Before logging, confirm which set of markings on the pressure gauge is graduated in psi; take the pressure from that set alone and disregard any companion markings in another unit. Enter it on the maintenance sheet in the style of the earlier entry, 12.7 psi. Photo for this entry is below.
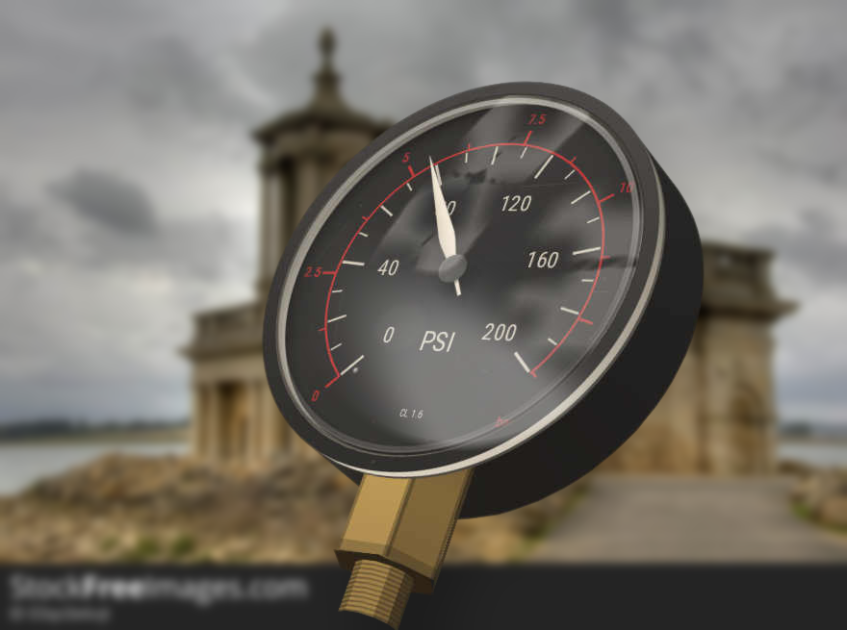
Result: 80 psi
